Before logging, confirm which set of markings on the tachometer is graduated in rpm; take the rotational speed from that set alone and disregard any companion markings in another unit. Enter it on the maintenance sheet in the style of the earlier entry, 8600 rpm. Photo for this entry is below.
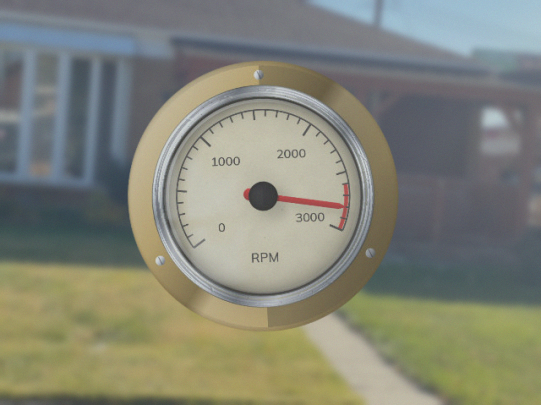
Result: 2800 rpm
